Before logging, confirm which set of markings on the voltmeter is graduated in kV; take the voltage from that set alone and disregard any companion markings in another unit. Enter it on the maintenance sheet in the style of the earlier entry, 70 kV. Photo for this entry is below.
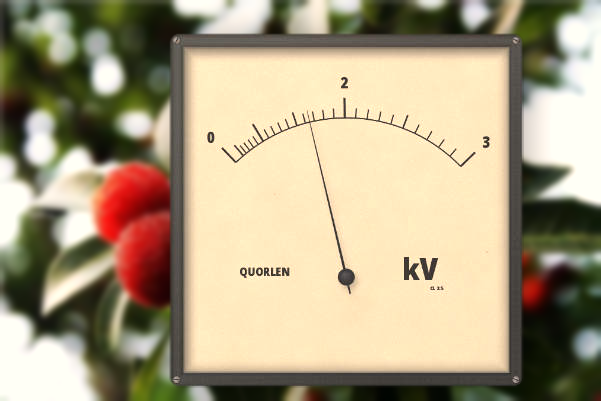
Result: 1.65 kV
